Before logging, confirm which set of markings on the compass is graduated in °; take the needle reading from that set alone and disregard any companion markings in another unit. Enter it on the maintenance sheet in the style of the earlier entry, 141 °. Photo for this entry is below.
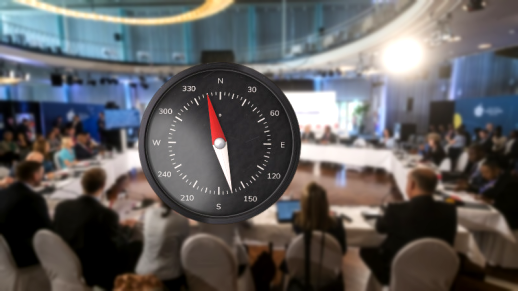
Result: 345 °
